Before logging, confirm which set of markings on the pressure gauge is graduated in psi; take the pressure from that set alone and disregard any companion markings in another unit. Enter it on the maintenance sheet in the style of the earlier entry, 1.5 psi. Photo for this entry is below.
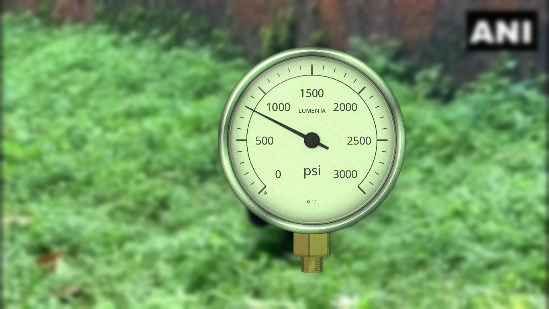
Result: 800 psi
